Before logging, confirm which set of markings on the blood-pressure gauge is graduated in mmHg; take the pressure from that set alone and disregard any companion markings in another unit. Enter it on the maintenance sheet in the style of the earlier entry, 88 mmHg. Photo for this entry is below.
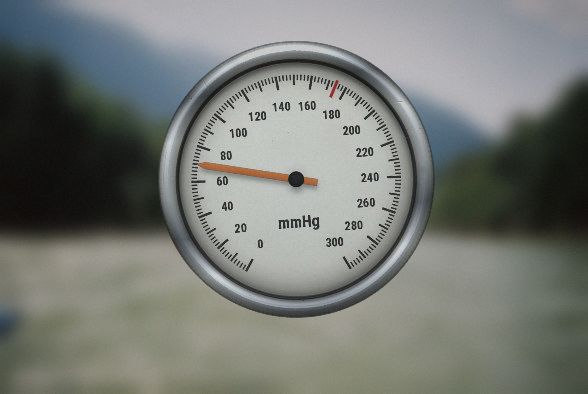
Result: 70 mmHg
